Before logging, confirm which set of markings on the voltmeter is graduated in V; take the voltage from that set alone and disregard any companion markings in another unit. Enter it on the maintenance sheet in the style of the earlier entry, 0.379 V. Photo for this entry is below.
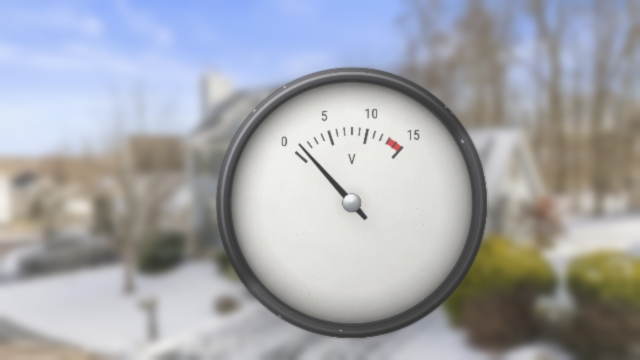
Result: 1 V
